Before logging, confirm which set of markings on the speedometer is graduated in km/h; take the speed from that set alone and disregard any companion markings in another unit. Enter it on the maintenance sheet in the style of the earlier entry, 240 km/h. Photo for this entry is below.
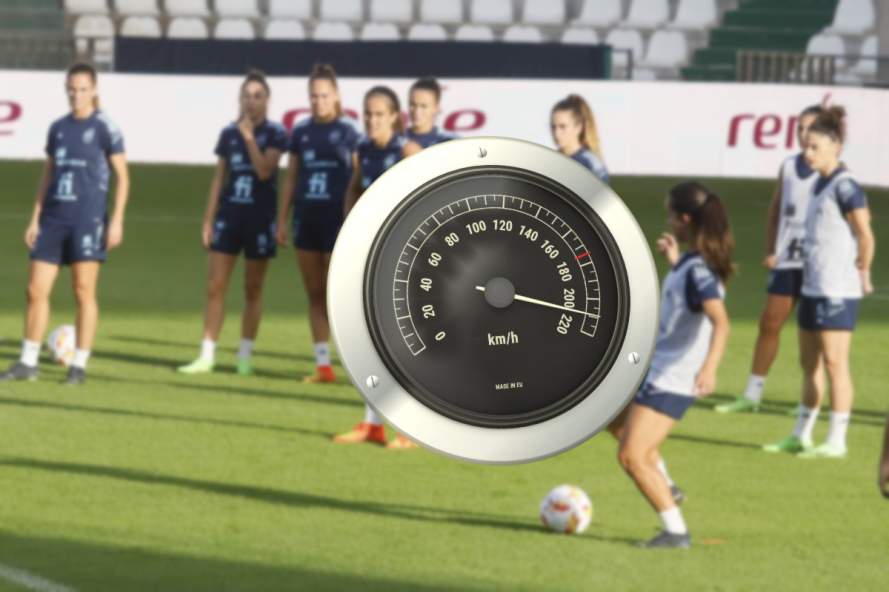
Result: 210 km/h
